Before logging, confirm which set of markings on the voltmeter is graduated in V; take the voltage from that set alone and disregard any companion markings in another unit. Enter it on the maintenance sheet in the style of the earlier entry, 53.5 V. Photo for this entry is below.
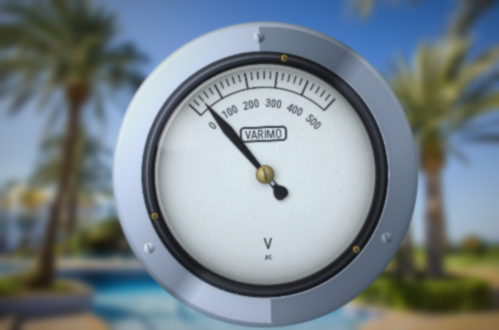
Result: 40 V
